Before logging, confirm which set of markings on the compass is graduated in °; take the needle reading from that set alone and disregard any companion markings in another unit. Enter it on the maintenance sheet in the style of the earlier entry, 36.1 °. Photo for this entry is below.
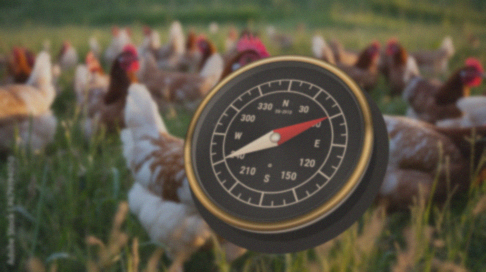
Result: 60 °
